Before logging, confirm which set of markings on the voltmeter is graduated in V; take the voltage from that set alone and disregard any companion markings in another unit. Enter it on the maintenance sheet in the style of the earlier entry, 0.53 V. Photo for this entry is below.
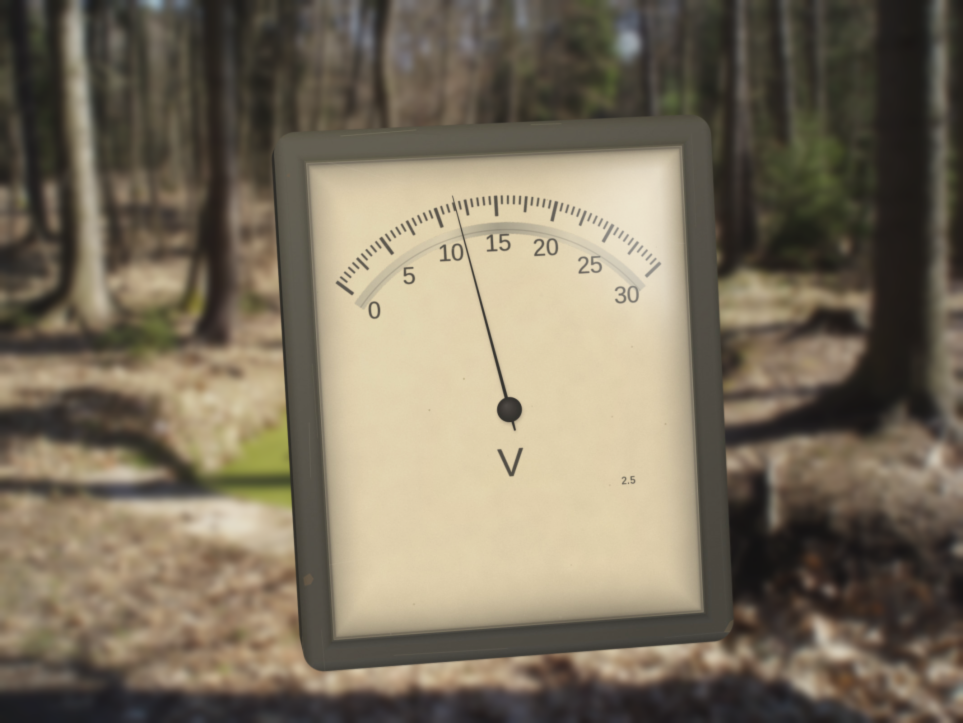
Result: 11.5 V
